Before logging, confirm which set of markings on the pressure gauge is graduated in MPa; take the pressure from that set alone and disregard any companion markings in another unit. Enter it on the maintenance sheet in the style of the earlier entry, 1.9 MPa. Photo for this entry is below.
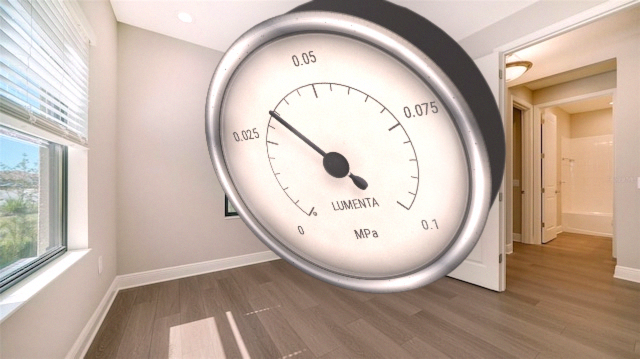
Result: 0.035 MPa
